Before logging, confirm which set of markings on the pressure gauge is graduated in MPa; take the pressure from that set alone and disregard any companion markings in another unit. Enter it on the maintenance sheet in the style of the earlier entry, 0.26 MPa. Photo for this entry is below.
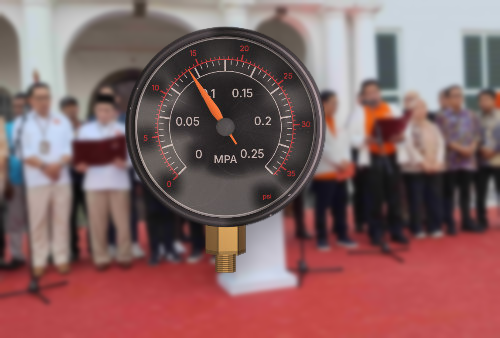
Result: 0.095 MPa
